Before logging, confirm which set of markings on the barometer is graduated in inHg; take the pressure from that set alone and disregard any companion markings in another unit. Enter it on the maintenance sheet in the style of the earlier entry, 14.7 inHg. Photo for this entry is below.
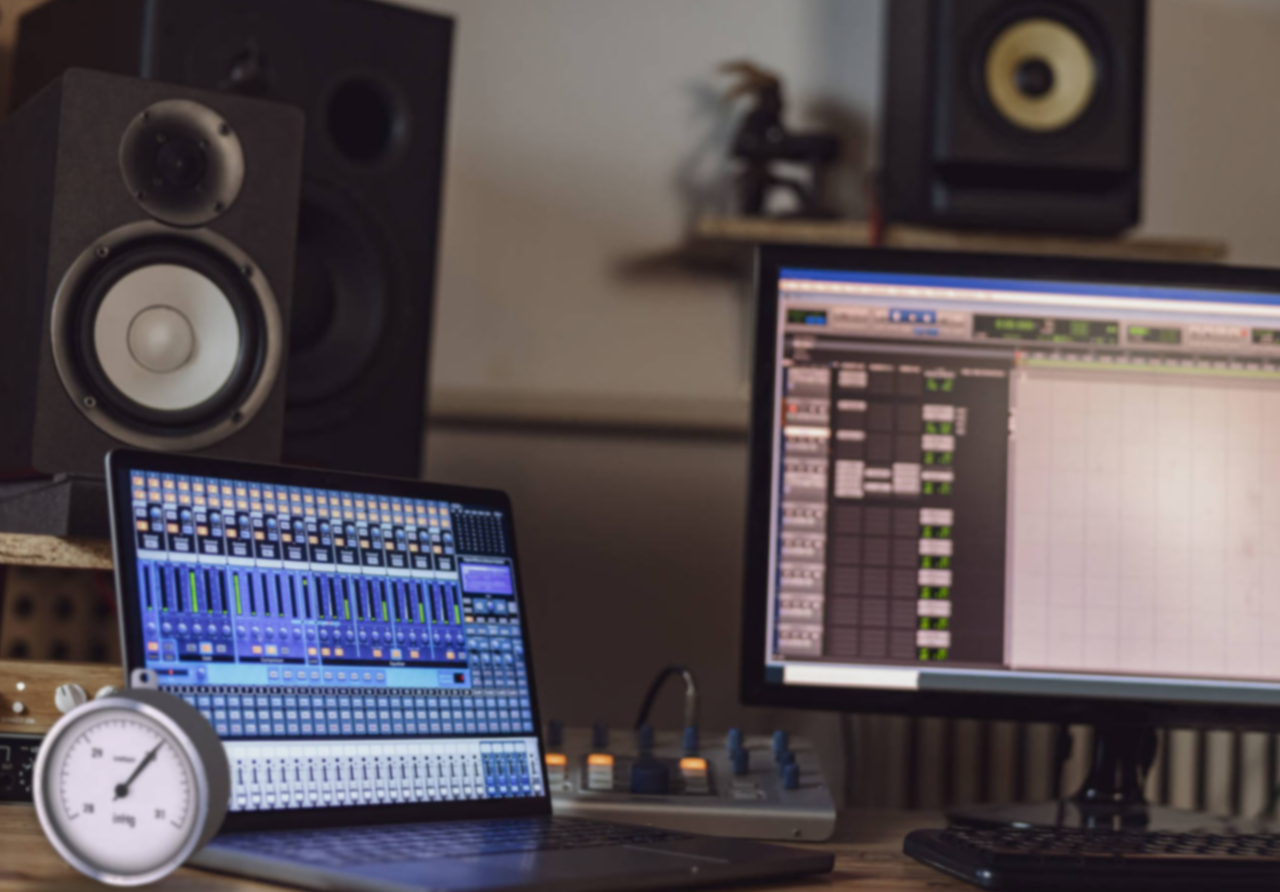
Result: 30 inHg
